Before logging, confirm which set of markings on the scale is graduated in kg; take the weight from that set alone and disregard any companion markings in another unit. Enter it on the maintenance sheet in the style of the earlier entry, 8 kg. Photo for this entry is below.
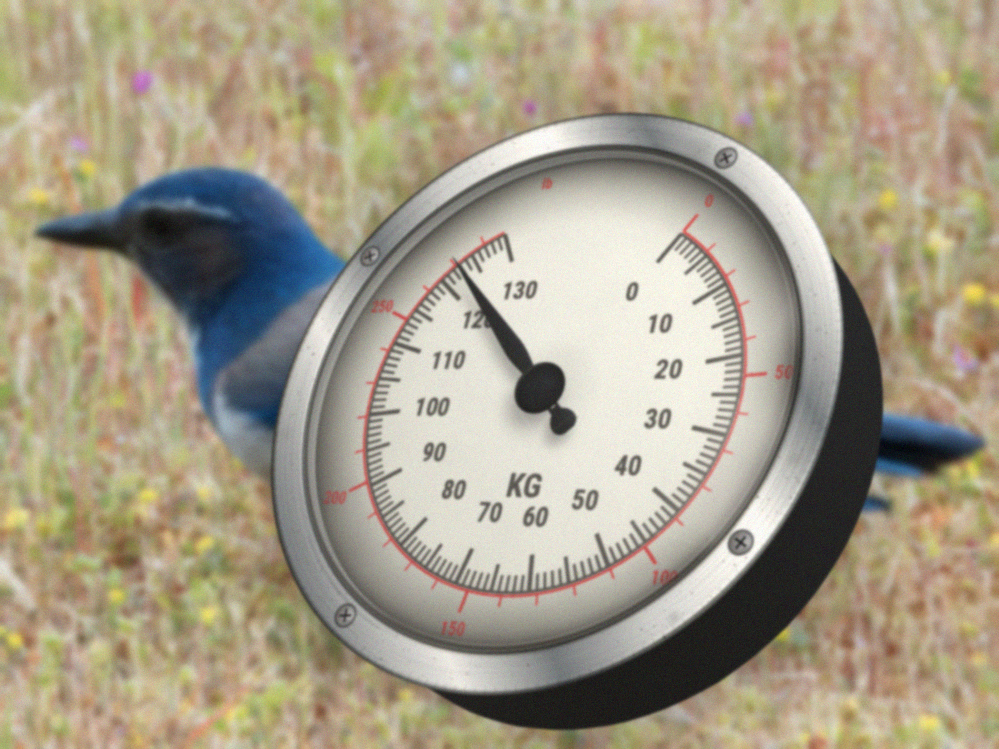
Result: 123 kg
